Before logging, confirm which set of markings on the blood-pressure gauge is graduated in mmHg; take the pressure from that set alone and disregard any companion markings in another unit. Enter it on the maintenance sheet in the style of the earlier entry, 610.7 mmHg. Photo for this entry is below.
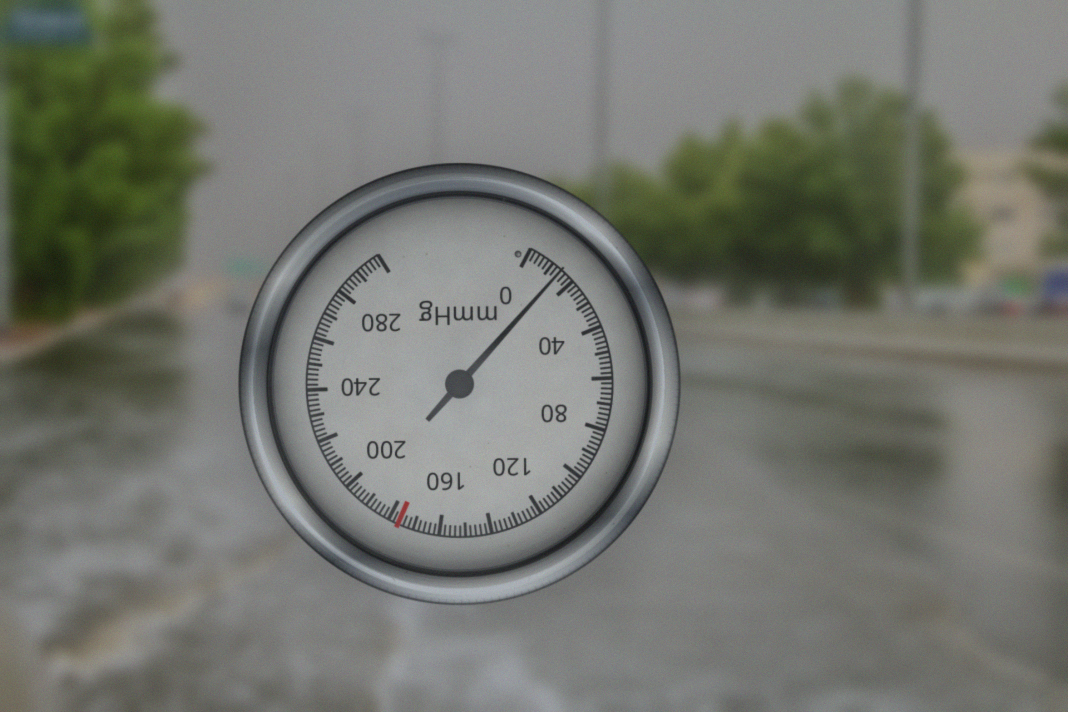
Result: 14 mmHg
